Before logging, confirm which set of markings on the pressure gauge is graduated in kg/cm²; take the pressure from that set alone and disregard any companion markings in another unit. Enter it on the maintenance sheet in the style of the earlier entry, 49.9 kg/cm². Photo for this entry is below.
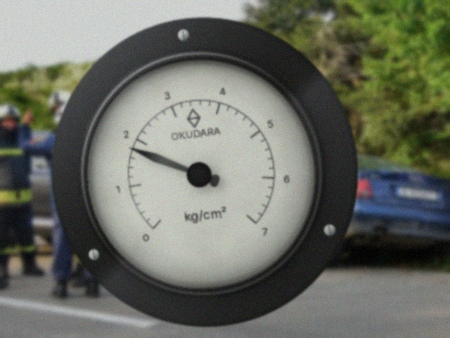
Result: 1.8 kg/cm²
